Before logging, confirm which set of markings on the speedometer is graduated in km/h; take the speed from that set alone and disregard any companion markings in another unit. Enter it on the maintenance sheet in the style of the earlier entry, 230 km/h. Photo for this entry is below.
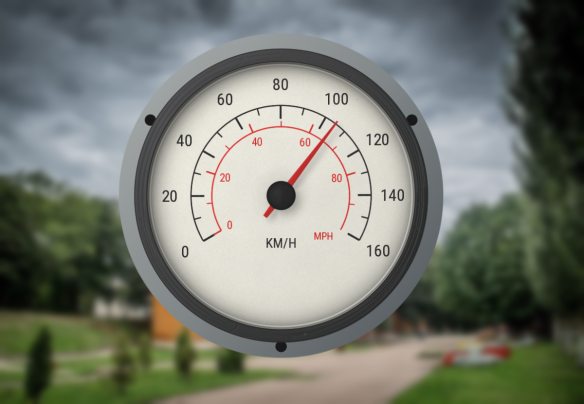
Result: 105 km/h
